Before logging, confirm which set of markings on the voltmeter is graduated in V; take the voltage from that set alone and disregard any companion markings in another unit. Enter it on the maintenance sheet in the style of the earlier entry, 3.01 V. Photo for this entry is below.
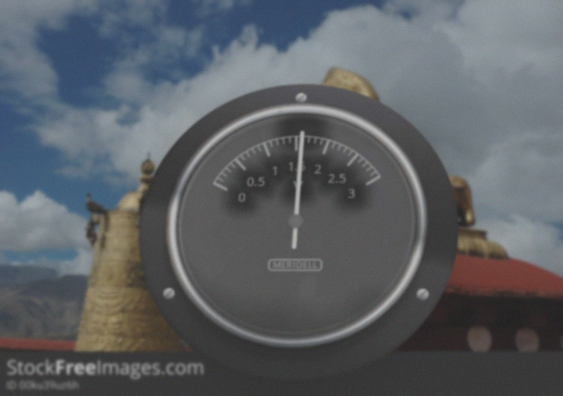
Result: 1.6 V
